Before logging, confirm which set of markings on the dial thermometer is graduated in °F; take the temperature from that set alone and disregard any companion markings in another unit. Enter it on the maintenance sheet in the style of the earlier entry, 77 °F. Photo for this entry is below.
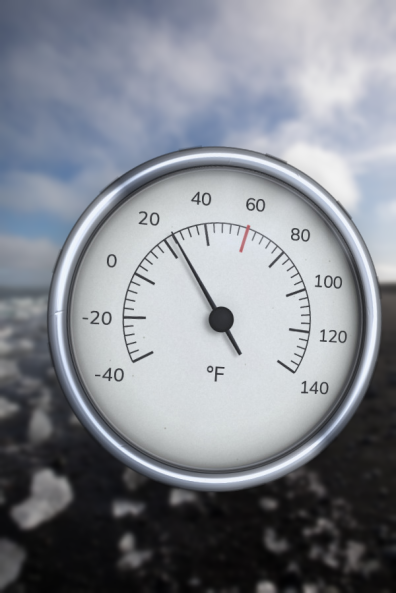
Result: 24 °F
